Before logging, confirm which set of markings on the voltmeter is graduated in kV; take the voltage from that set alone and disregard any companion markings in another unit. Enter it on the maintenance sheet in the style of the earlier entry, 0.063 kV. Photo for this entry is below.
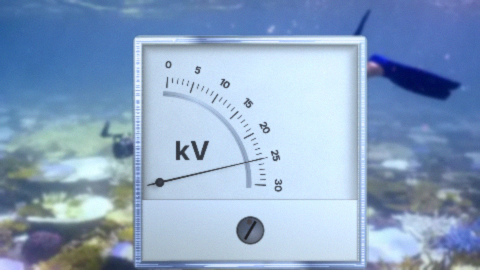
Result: 25 kV
